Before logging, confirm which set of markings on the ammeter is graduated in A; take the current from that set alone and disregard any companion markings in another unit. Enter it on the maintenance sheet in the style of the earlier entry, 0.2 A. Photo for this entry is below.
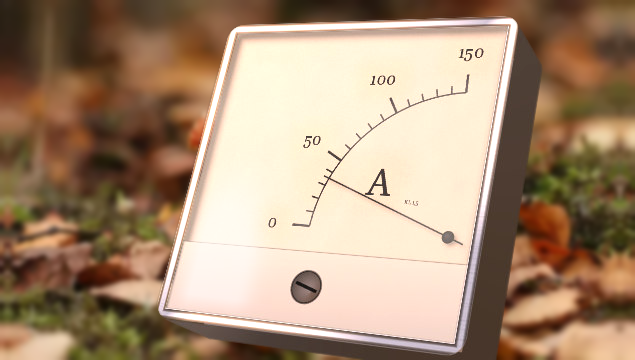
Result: 35 A
